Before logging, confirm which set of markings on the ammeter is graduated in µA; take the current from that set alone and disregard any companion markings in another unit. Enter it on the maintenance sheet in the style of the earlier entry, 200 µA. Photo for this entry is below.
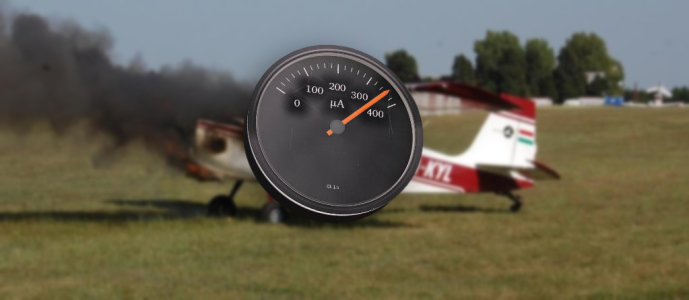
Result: 360 µA
